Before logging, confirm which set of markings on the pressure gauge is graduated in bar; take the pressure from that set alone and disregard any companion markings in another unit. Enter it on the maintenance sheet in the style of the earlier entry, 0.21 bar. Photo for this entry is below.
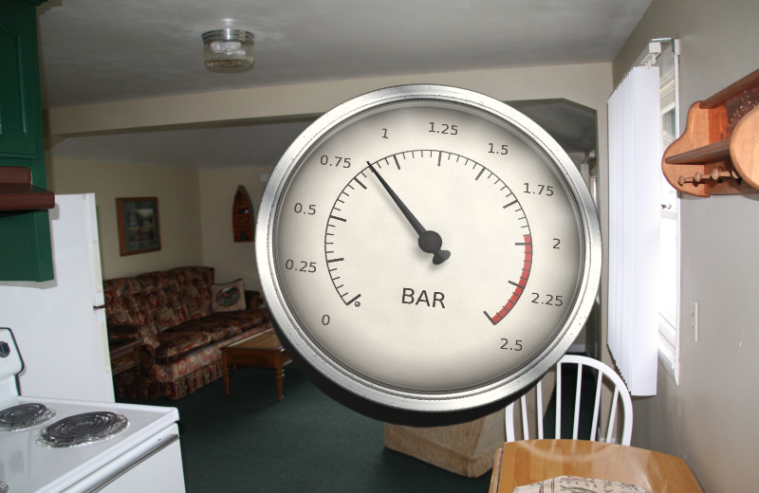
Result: 0.85 bar
